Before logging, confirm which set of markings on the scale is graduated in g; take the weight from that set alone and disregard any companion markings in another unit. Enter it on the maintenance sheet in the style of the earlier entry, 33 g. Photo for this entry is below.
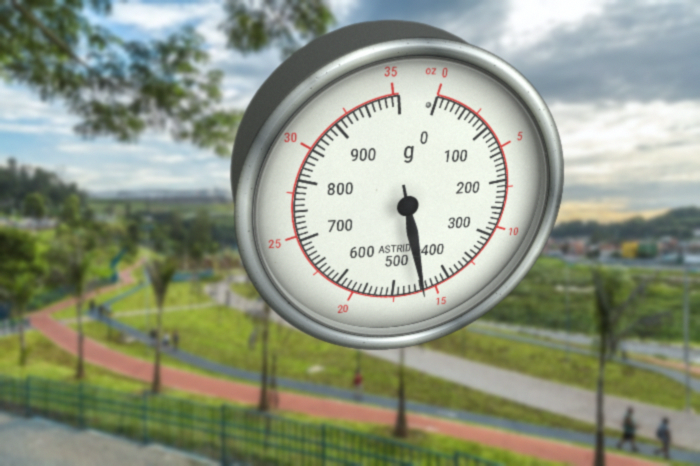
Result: 450 g
